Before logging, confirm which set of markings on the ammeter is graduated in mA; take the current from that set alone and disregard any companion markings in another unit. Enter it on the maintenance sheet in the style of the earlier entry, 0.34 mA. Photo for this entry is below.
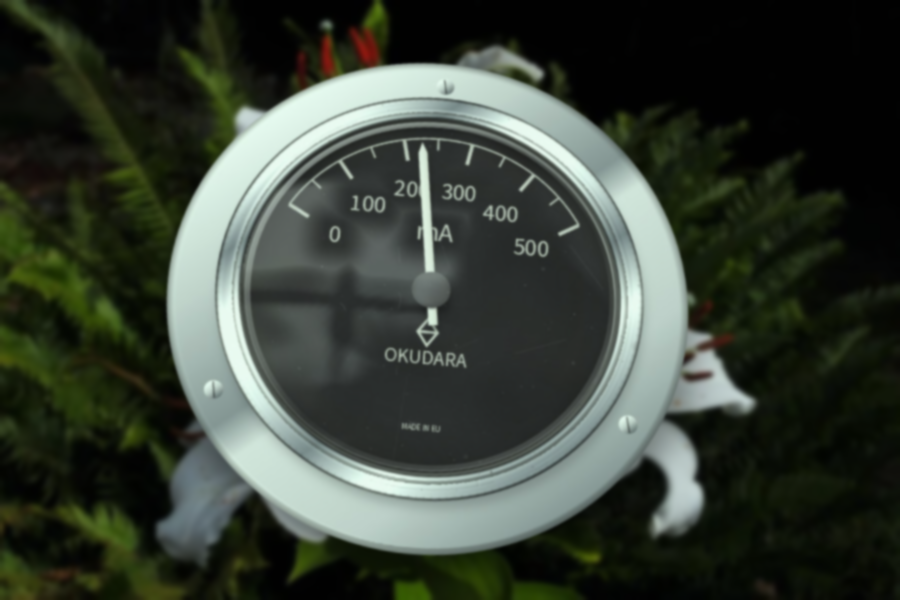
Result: 225 mA
